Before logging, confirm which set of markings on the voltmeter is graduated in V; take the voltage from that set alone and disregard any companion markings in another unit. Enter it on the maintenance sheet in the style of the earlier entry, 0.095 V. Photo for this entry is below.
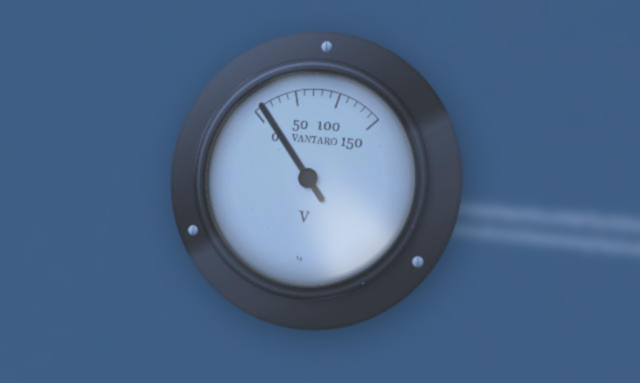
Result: 10 V
